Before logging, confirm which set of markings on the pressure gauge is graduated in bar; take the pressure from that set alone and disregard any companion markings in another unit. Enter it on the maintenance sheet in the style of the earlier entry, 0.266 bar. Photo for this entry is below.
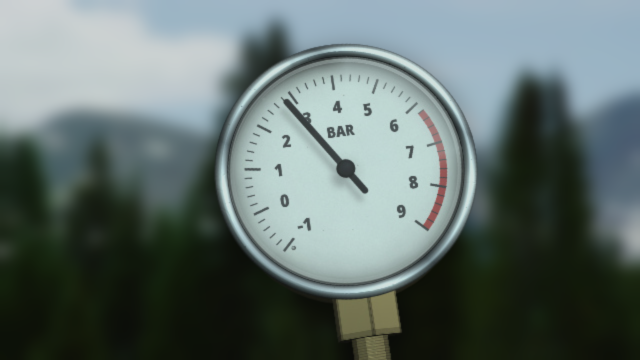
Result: 2.8 bar
